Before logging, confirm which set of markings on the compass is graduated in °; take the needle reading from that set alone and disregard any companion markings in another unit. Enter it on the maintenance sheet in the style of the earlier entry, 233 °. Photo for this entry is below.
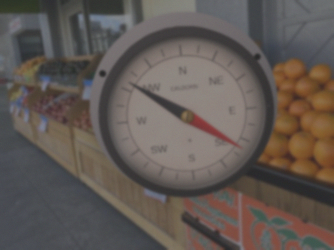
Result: 127.5 °
